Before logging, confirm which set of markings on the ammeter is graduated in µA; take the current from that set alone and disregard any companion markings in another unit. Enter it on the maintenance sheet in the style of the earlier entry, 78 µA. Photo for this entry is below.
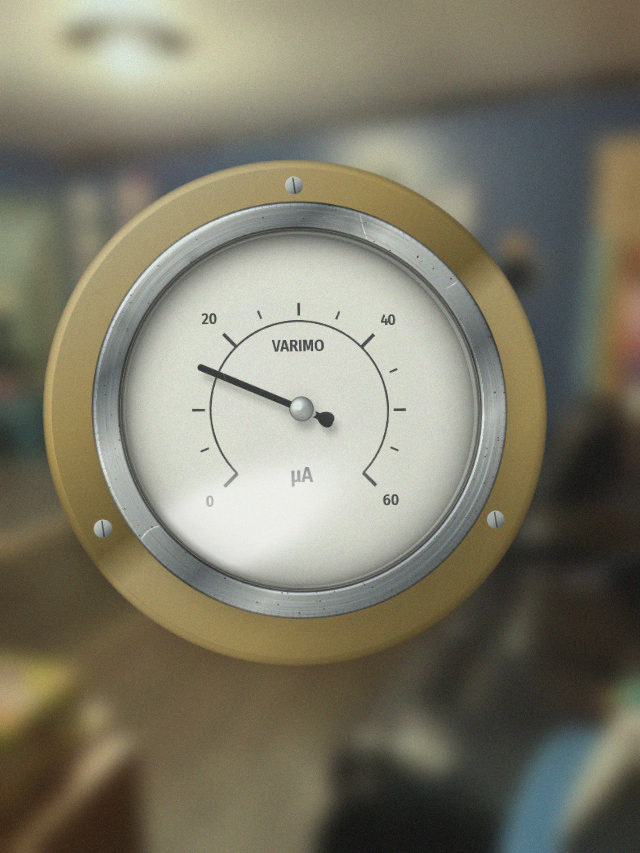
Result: 15 µA
